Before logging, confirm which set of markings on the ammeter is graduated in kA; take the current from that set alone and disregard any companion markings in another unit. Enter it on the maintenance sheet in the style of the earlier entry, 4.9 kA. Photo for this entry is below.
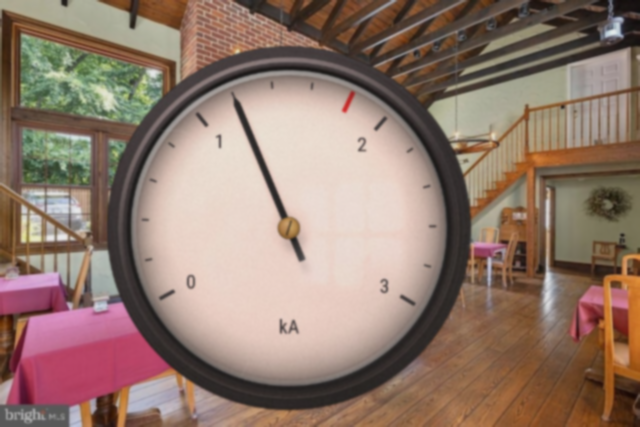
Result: 1.2 kA
